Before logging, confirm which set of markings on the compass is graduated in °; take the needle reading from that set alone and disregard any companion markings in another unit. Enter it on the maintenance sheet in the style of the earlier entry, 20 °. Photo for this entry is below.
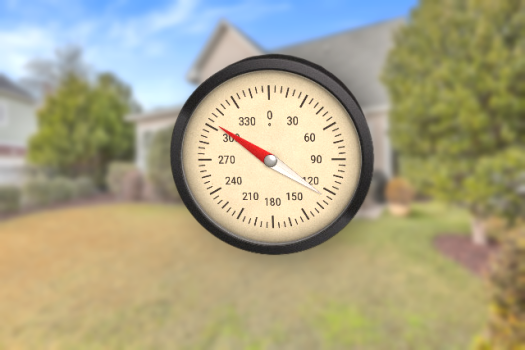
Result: 305 °
